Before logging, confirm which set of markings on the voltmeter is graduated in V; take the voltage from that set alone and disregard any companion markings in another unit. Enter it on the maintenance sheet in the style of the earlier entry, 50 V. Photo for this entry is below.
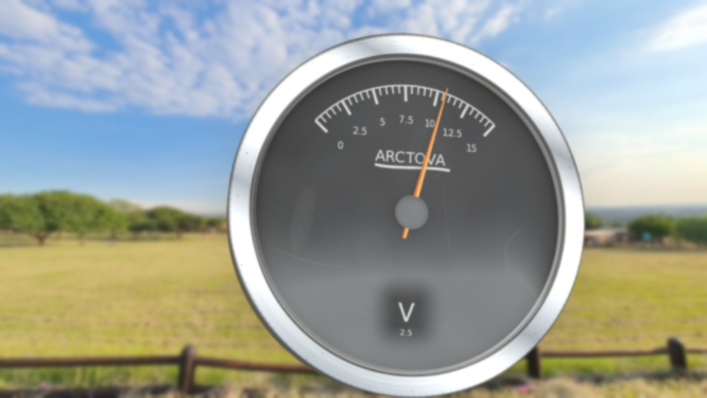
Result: 10.5 V
